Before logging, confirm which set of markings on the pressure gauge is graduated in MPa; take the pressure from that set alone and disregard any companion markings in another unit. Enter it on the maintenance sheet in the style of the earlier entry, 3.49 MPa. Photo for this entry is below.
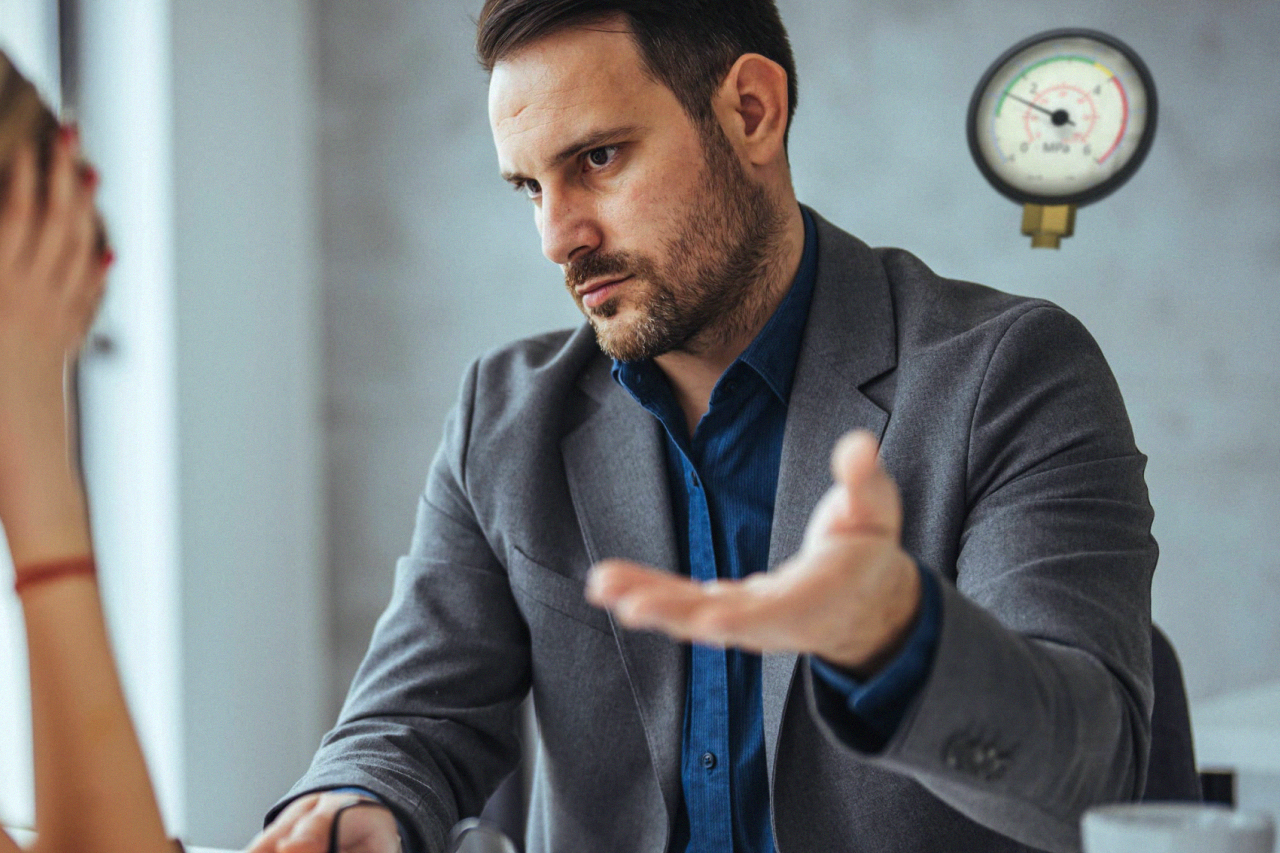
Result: 1.5 MPa
